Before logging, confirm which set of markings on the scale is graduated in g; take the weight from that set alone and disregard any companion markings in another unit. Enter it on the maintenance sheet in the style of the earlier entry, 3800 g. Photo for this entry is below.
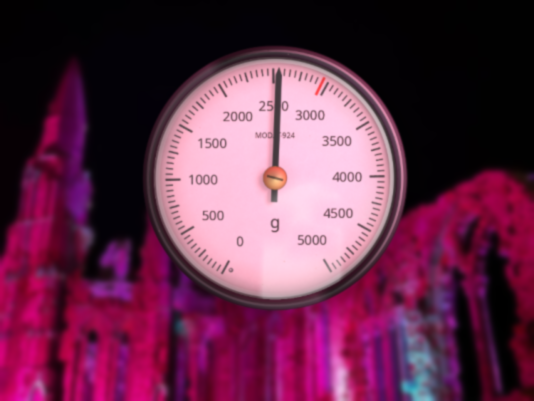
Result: 2550 g
